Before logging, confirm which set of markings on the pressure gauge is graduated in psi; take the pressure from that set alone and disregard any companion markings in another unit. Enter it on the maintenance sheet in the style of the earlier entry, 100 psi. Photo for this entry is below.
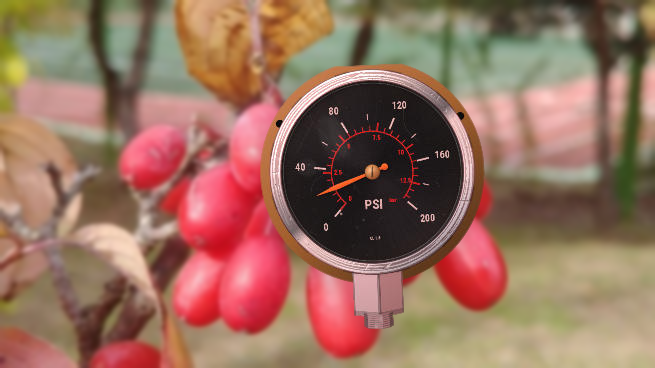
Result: 20 psi
